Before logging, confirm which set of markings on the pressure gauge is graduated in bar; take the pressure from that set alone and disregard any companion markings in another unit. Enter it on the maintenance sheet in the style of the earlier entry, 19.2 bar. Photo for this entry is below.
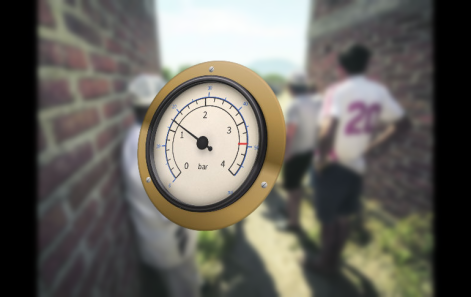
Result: 1.2 bar
